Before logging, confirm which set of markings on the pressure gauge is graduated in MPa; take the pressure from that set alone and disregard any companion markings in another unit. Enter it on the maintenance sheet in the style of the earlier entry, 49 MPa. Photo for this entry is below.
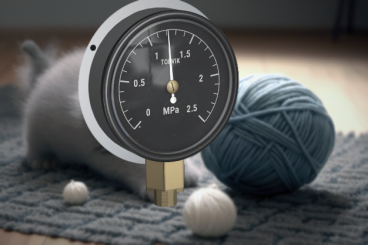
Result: 1.2 MPa
